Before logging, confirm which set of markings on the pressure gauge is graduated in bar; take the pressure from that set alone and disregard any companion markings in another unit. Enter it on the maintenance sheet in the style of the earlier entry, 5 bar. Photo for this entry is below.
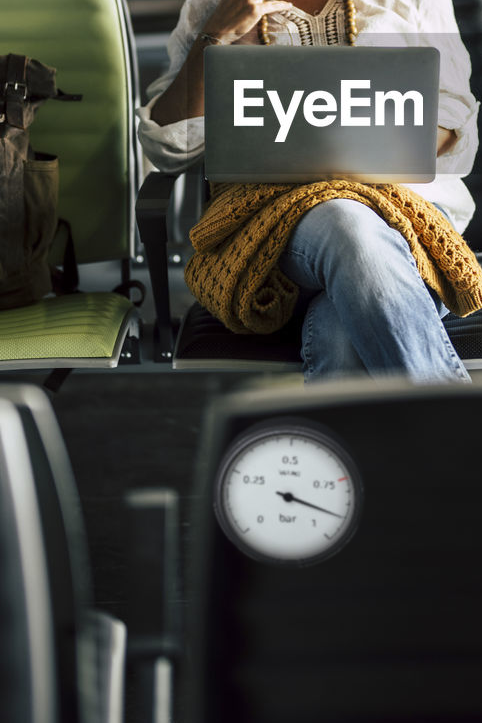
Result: 0.9 bar
